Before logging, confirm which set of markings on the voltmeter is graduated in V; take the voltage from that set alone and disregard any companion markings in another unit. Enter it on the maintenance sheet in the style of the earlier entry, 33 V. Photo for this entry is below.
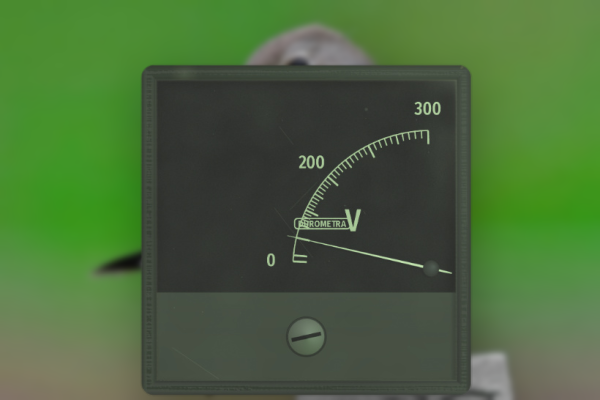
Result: 100 V
